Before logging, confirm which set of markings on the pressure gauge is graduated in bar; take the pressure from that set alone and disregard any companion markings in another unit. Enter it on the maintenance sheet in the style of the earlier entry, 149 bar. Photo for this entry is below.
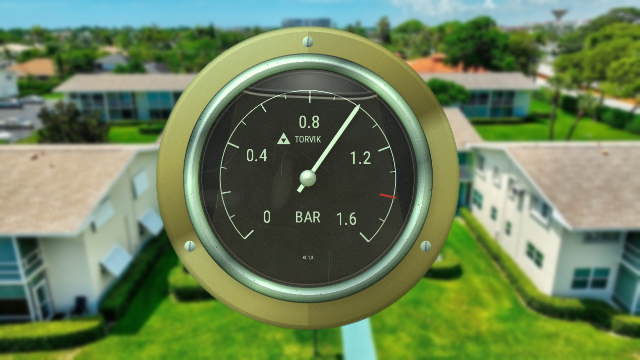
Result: 1 bar
